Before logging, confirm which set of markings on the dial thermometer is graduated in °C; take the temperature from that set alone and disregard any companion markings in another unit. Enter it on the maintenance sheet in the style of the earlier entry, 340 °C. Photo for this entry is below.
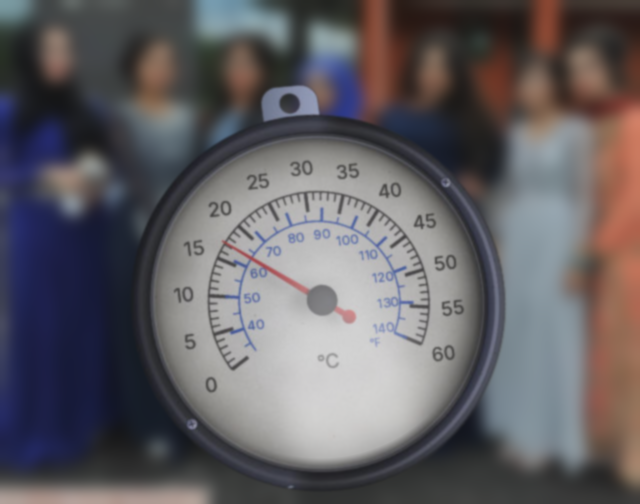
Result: 17 °C
